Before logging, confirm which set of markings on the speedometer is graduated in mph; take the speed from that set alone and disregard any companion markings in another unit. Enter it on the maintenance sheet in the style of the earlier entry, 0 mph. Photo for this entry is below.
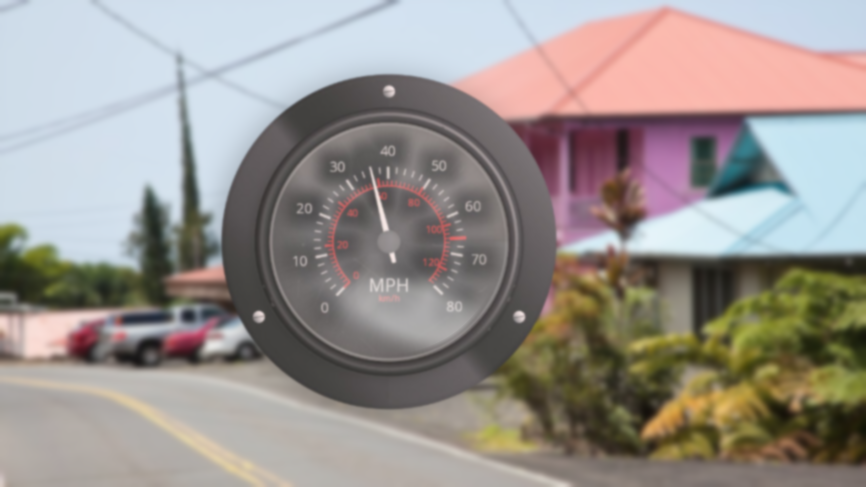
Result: 36 mph
